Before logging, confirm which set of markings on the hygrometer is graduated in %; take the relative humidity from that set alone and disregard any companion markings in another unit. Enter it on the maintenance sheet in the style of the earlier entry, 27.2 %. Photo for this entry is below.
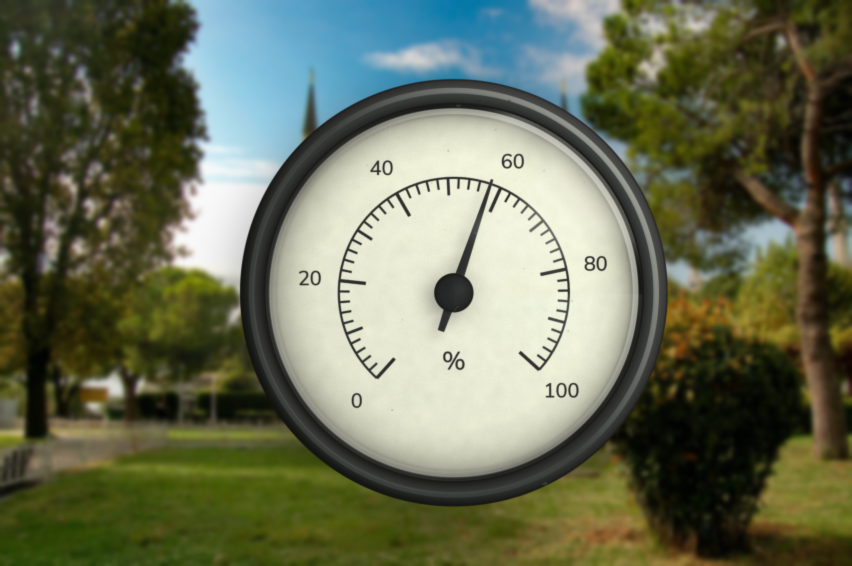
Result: 58 %
